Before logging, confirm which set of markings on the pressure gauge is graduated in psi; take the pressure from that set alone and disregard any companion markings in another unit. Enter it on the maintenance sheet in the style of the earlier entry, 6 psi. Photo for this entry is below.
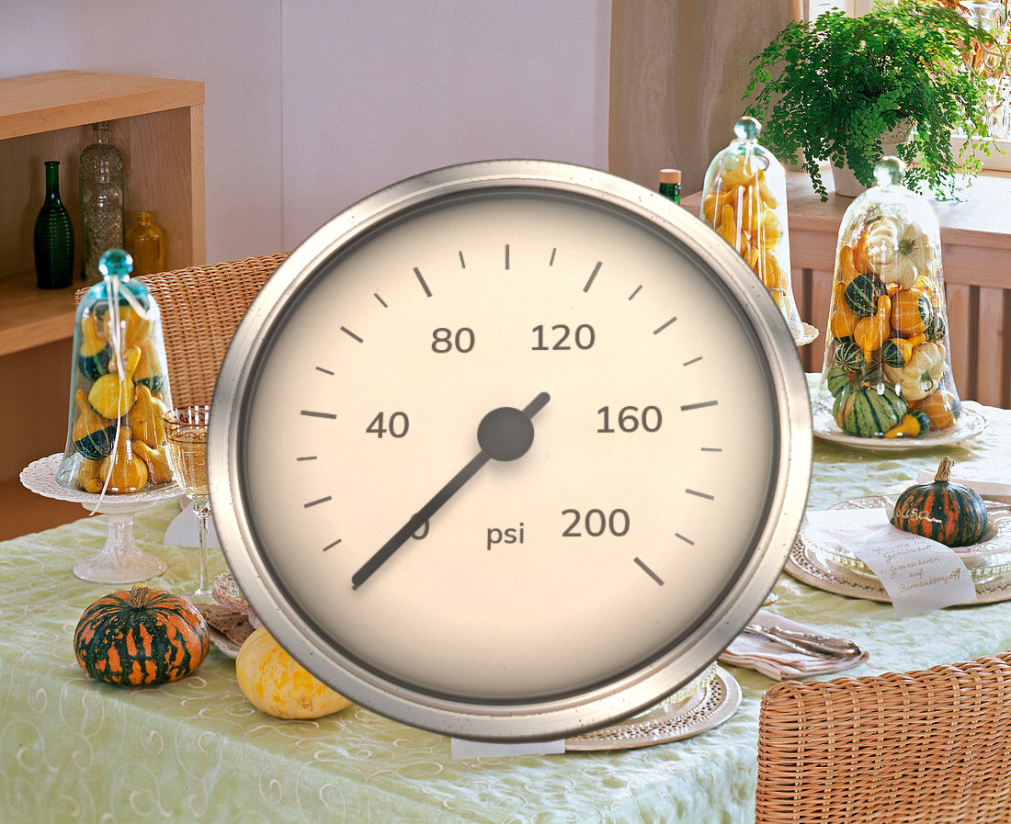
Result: 0 psi
